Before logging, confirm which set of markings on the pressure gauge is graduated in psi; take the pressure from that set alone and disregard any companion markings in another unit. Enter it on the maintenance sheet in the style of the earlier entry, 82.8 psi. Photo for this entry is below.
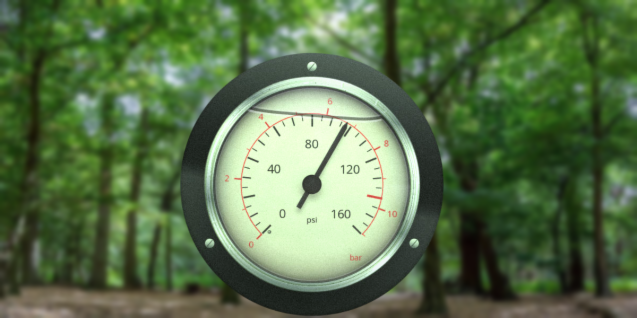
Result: 97.5 psi
